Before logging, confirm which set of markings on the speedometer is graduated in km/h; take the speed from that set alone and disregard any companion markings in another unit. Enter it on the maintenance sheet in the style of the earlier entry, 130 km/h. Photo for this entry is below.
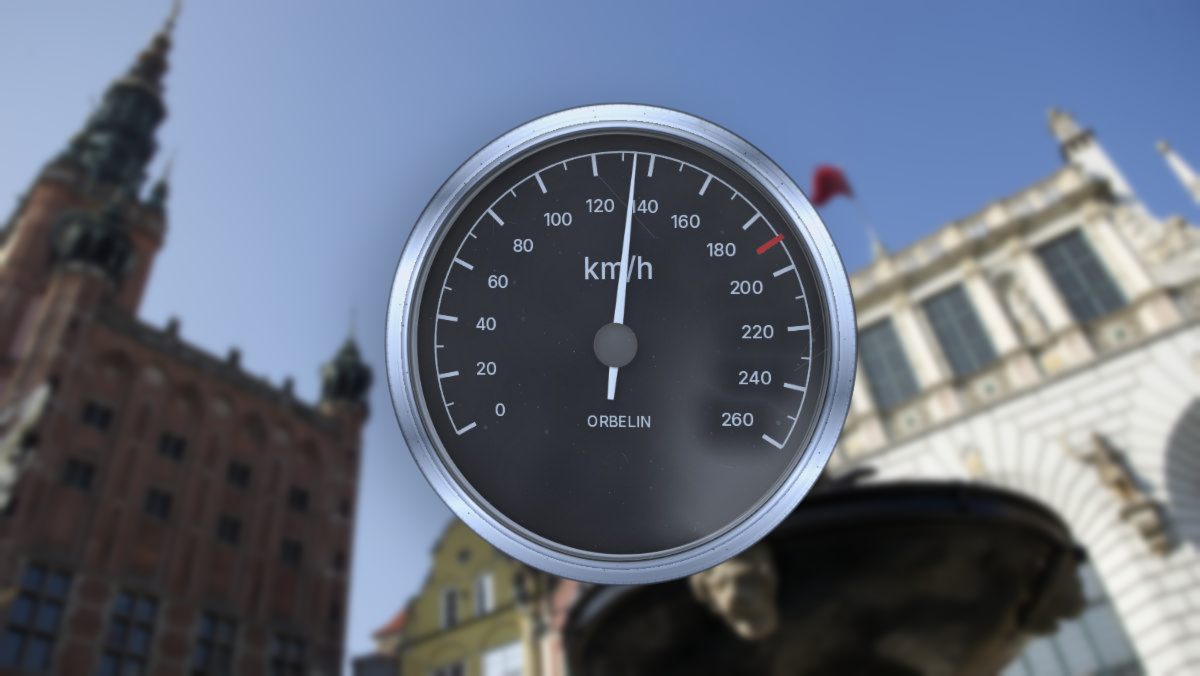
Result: 135 km/h
